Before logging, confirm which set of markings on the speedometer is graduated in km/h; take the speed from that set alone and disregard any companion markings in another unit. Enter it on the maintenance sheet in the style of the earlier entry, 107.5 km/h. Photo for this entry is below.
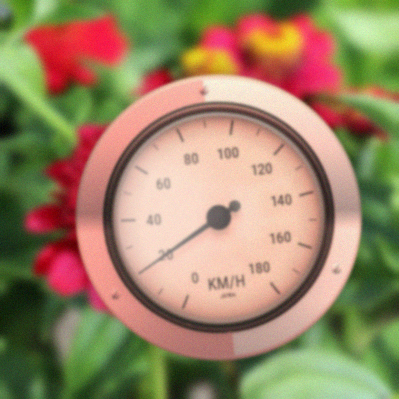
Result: 20 km/h
